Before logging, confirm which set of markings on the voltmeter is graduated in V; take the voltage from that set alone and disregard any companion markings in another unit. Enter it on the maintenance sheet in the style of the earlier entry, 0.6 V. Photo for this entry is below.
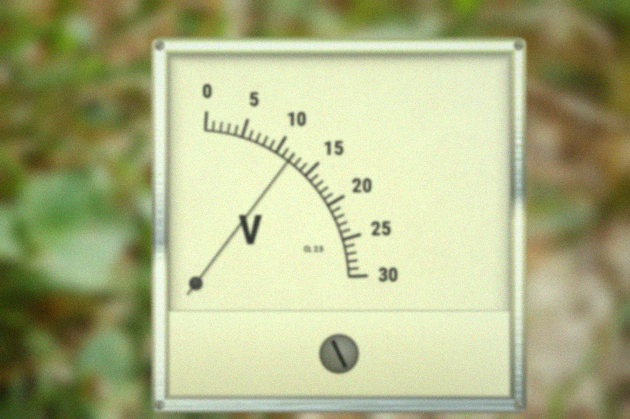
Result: 12 V
